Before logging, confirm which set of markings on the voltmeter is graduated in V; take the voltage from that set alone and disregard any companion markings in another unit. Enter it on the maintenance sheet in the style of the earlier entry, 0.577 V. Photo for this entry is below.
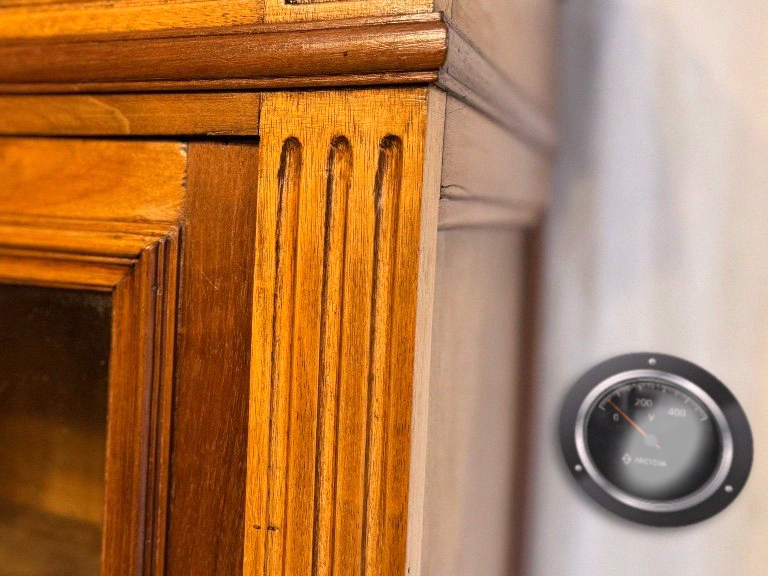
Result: 50 V
